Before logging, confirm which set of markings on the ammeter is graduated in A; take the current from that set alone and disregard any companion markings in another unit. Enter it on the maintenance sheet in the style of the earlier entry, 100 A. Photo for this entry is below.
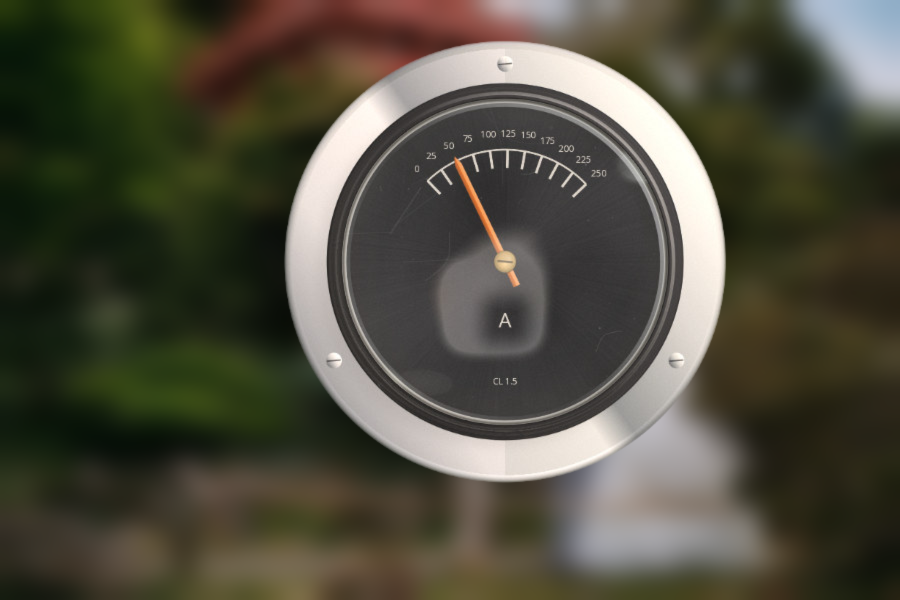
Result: 50 A
